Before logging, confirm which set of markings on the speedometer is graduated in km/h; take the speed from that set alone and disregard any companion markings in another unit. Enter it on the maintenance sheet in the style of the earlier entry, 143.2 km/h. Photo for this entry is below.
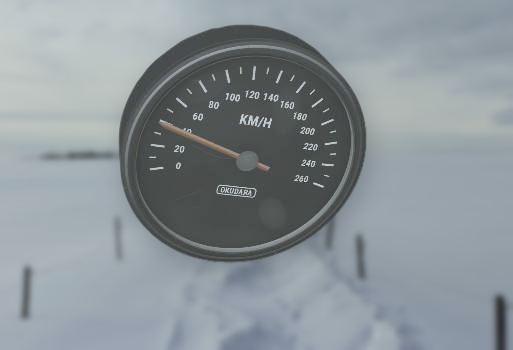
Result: 40 km/h
